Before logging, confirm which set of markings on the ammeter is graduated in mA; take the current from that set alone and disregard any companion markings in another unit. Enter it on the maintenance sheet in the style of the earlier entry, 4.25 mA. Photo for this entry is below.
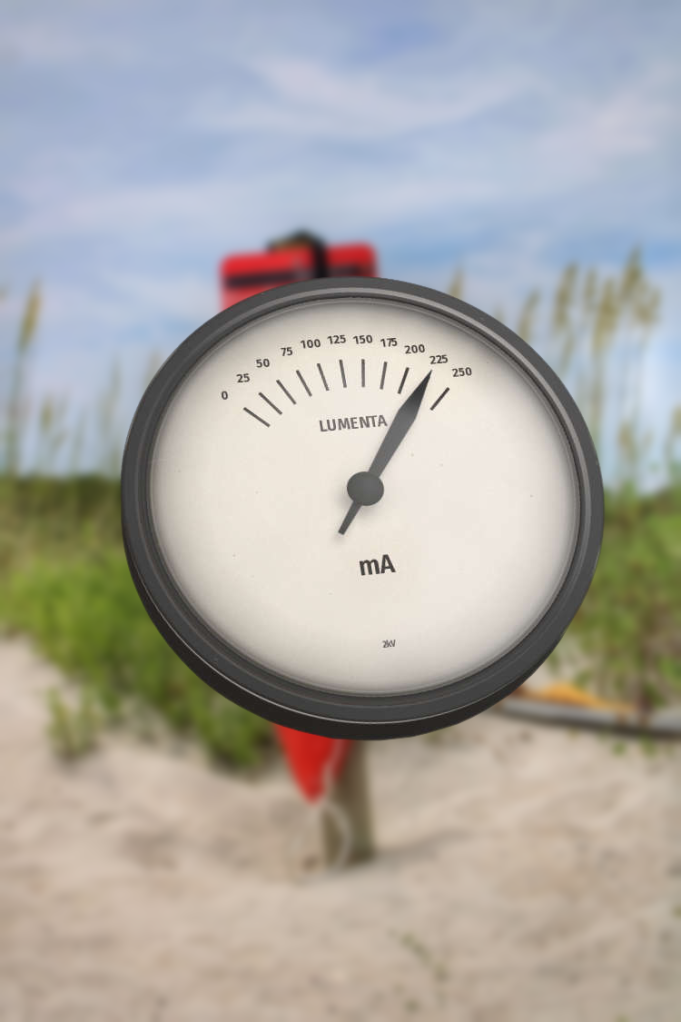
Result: 225 mA
